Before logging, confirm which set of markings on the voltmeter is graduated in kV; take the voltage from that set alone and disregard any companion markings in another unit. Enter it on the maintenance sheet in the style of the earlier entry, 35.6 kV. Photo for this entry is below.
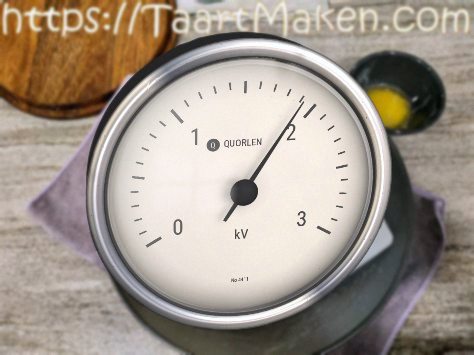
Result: 1.9 kV
